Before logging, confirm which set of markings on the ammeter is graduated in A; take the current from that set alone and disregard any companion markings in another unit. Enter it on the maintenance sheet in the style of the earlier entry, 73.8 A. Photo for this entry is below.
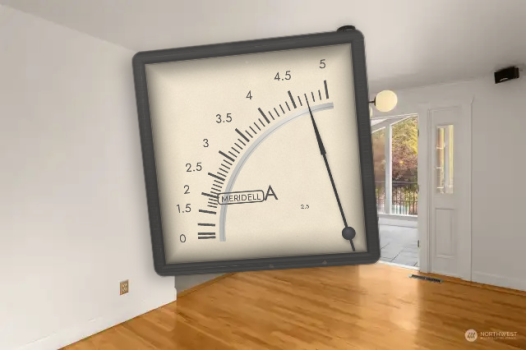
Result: 4.7 A
